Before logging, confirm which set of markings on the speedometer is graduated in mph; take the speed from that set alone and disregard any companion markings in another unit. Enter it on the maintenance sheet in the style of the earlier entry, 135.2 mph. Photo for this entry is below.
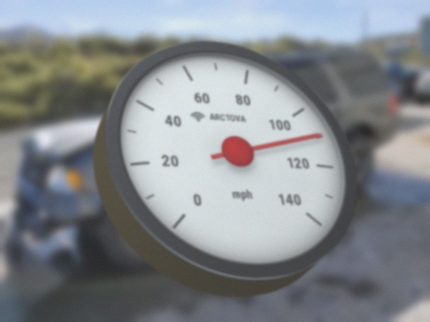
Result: 110 mph
